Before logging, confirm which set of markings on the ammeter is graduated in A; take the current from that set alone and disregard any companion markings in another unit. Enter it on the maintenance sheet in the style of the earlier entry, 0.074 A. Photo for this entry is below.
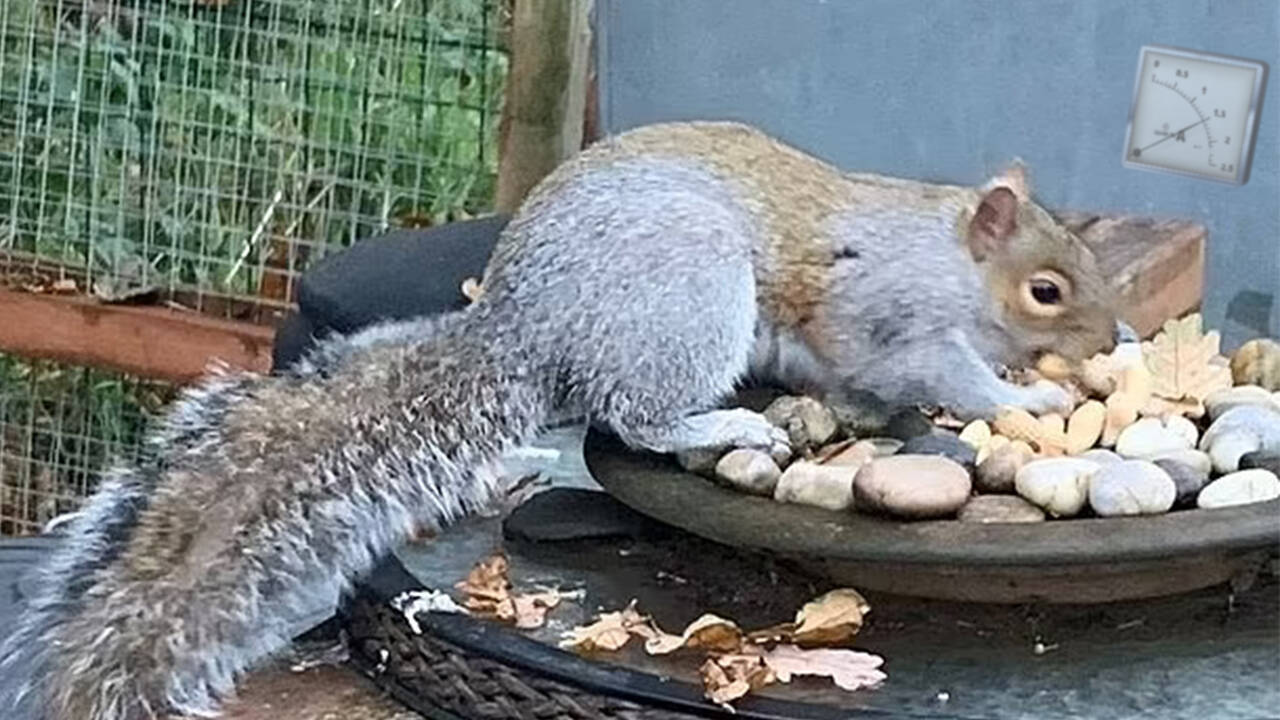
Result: 1.5 A
